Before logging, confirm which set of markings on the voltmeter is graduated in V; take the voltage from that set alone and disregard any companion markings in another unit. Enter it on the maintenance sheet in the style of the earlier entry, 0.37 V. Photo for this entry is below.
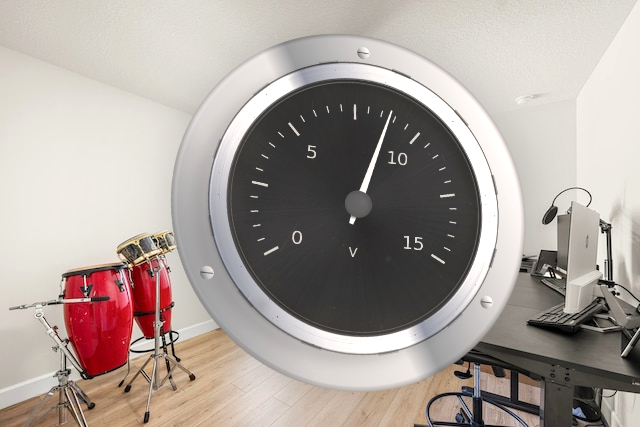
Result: 8.75 V
